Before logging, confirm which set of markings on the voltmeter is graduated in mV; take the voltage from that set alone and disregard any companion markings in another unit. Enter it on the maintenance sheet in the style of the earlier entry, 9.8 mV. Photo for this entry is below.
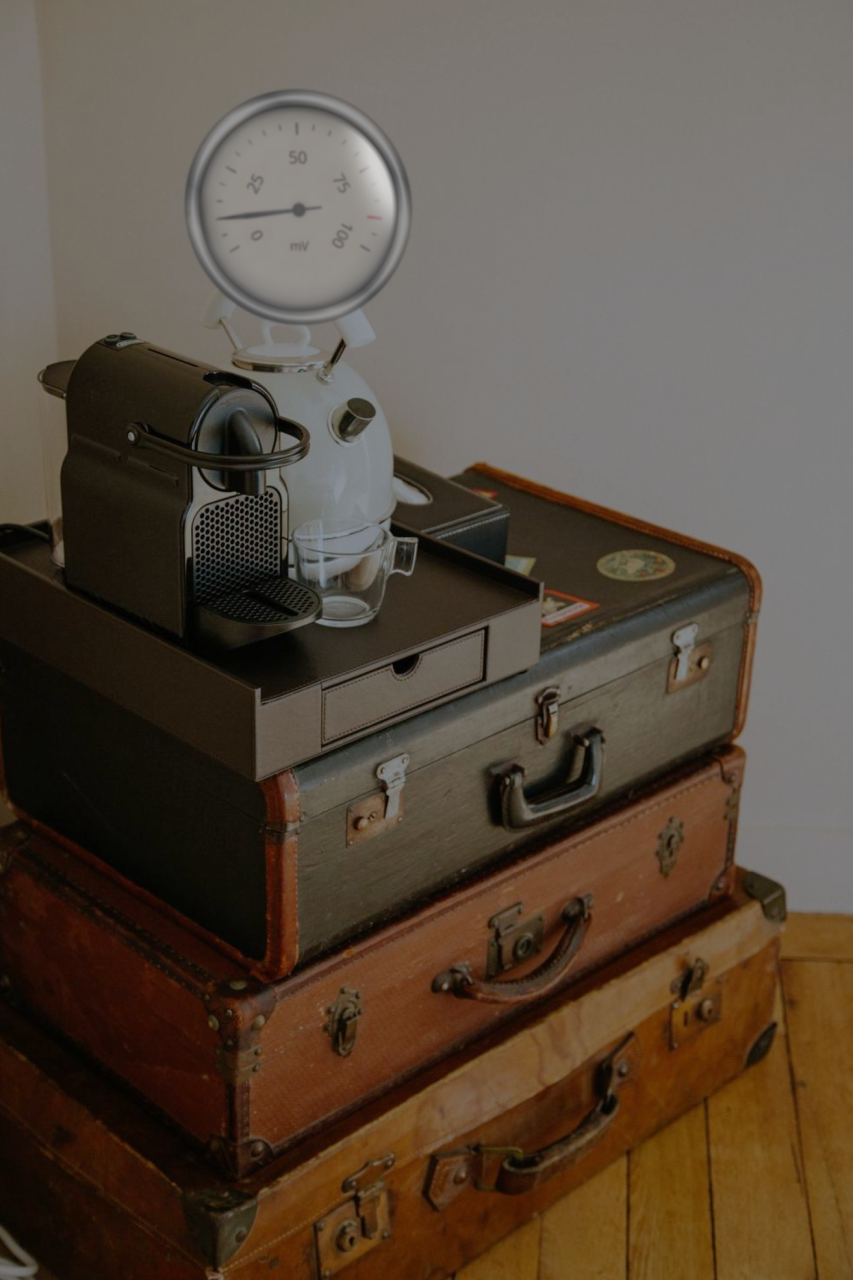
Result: 10 mV
